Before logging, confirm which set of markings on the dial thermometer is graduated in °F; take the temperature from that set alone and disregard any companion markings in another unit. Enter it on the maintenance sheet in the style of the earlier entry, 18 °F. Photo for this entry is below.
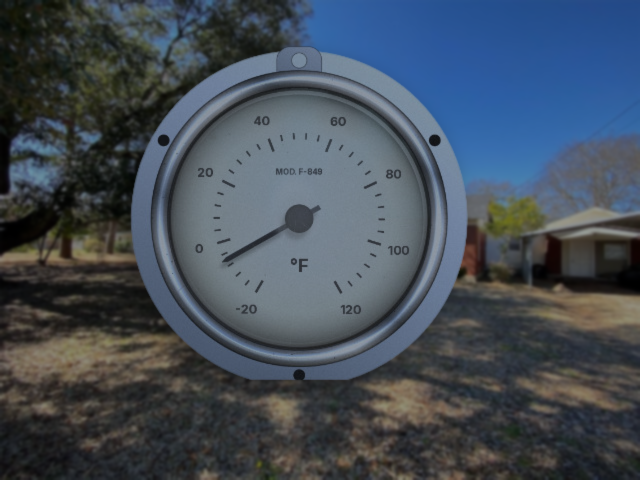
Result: -6 °F
